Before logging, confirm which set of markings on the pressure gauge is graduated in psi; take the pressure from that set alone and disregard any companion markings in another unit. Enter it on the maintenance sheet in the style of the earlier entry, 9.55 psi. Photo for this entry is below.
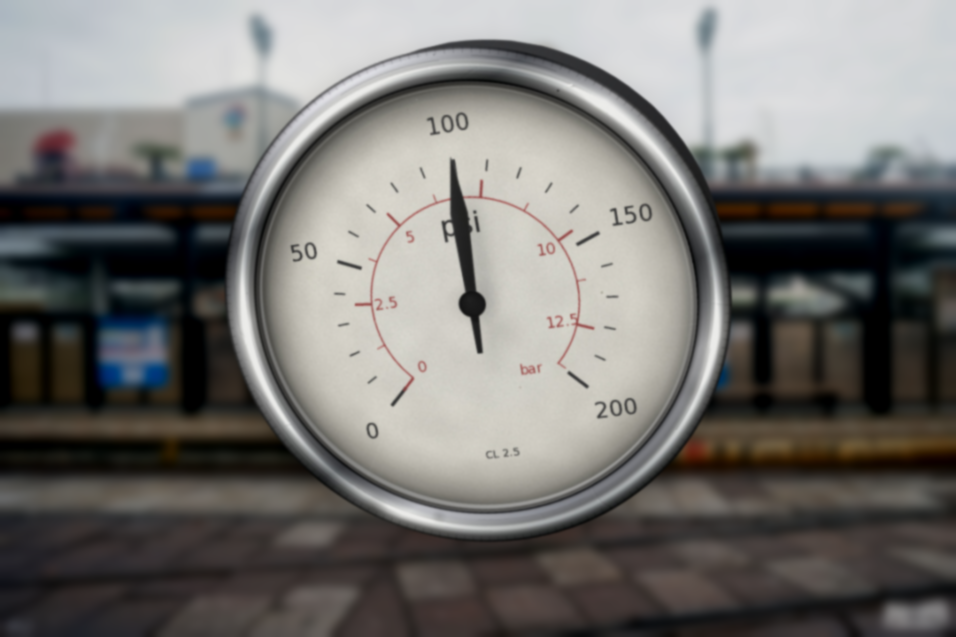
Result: 100 psi
